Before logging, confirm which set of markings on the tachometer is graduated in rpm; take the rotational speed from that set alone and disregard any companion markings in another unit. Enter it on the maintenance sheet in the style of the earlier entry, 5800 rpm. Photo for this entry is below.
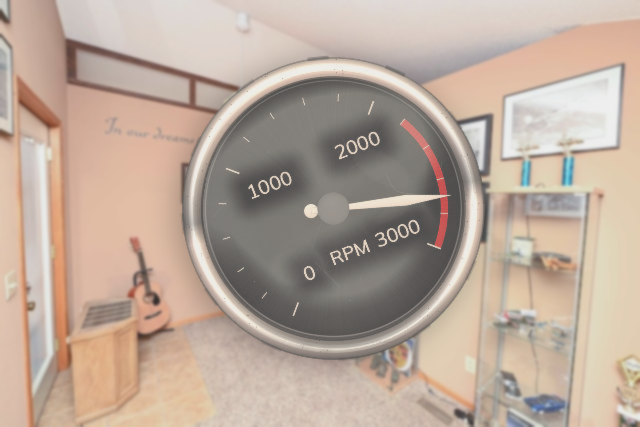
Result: 2700 rpm
